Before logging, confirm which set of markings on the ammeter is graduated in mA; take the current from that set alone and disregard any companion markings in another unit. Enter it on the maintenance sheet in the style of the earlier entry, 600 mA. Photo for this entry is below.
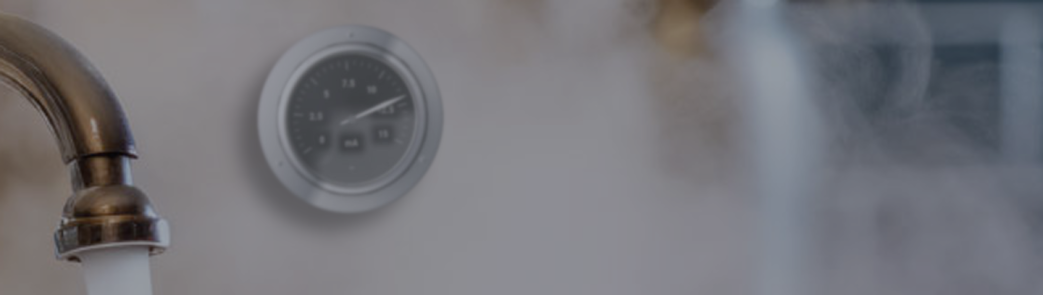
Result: 12 mA
